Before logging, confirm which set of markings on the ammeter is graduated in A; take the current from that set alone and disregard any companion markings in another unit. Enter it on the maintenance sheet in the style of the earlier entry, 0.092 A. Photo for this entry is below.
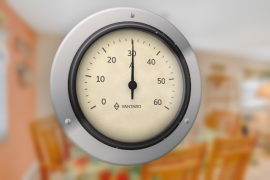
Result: 30 A
